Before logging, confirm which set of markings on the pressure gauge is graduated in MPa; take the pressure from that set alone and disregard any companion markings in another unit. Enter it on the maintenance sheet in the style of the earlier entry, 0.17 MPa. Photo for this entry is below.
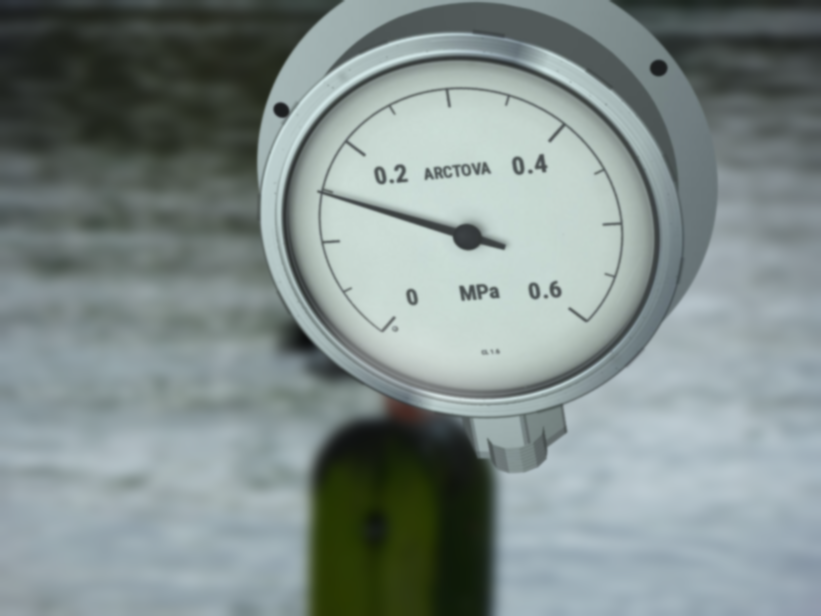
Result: 0.15 MPa
